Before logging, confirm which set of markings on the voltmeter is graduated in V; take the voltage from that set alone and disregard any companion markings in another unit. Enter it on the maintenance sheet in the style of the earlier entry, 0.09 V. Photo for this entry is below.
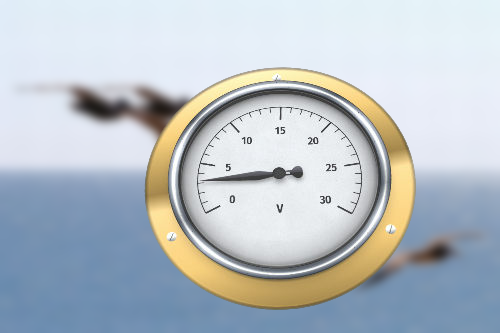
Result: 3 V
